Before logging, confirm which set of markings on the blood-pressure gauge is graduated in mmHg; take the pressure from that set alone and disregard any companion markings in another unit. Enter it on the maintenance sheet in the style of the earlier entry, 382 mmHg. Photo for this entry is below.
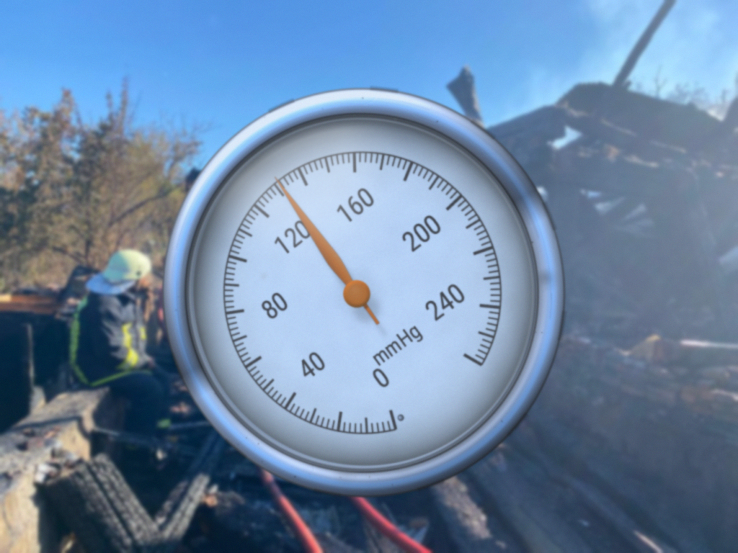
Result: 132 mmHg
